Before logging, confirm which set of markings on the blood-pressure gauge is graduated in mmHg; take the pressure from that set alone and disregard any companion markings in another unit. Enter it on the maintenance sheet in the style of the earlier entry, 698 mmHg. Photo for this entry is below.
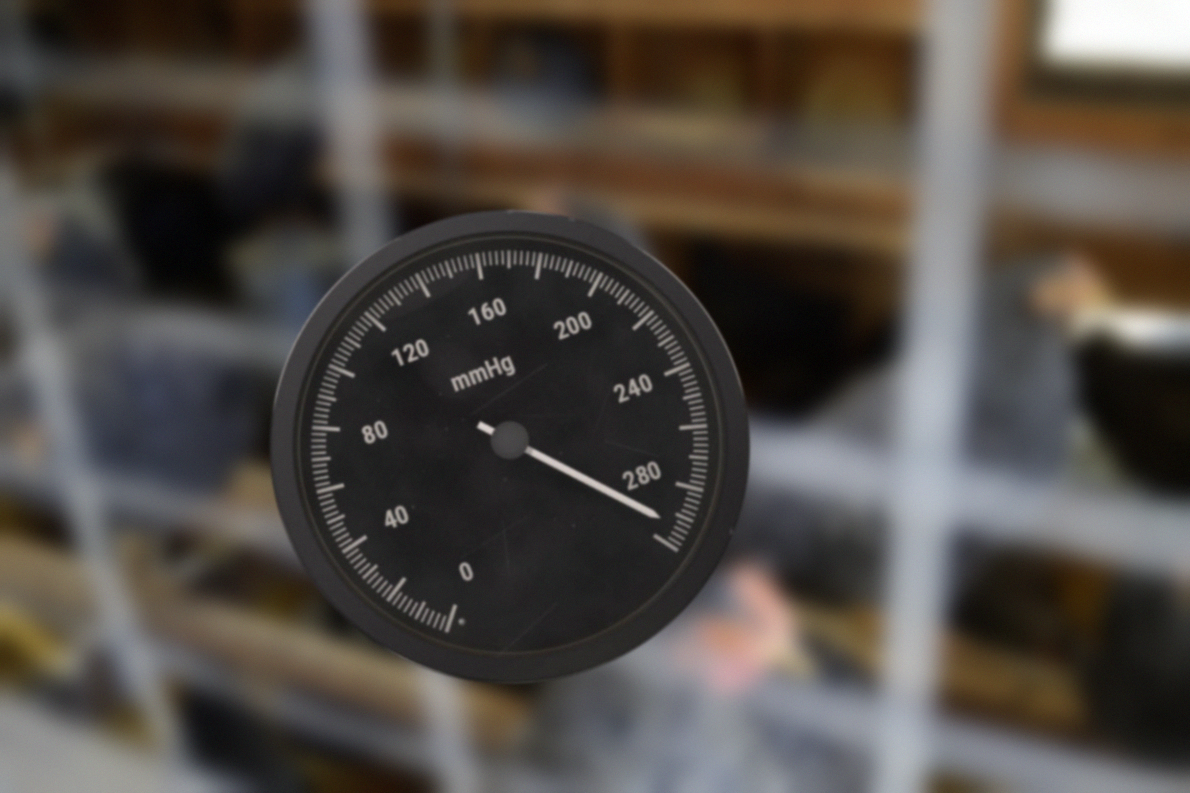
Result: 294 mmHg
